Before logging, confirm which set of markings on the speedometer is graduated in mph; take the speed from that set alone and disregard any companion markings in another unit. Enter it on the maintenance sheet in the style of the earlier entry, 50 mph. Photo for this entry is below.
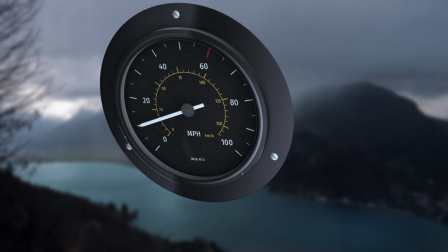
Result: 10 mph
